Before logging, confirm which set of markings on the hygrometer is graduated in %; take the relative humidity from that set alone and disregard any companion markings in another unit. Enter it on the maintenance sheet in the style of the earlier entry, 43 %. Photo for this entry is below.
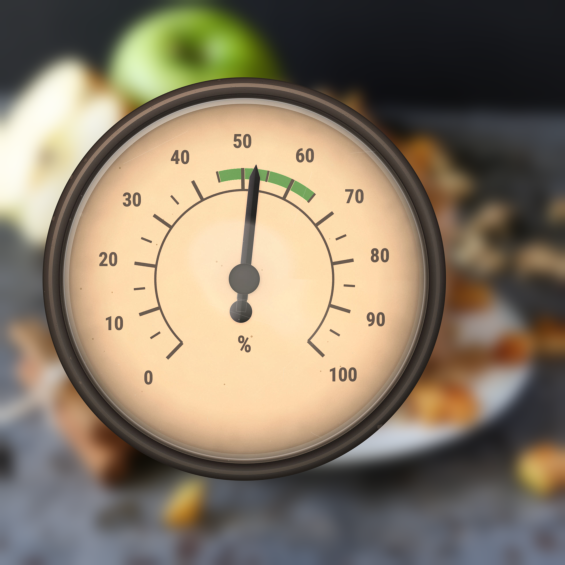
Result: 52.5 %
